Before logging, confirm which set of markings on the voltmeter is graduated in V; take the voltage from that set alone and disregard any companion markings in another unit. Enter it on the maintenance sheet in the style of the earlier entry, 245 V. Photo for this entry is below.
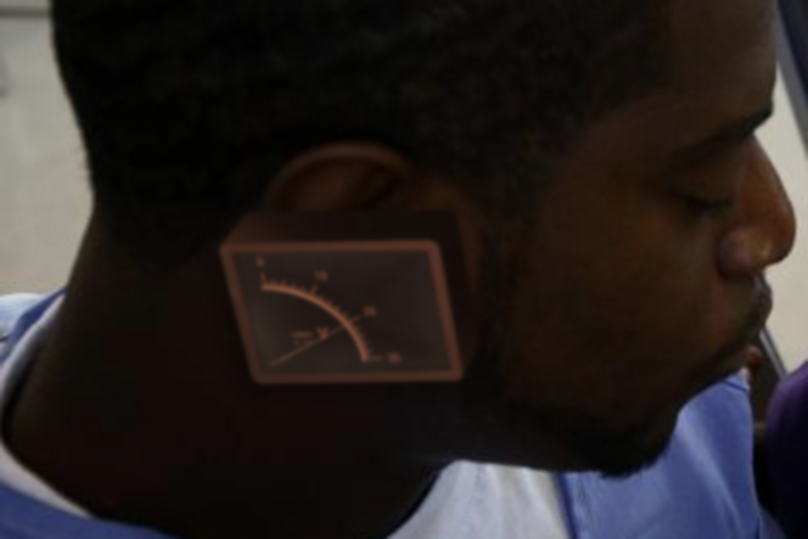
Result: 20 V
